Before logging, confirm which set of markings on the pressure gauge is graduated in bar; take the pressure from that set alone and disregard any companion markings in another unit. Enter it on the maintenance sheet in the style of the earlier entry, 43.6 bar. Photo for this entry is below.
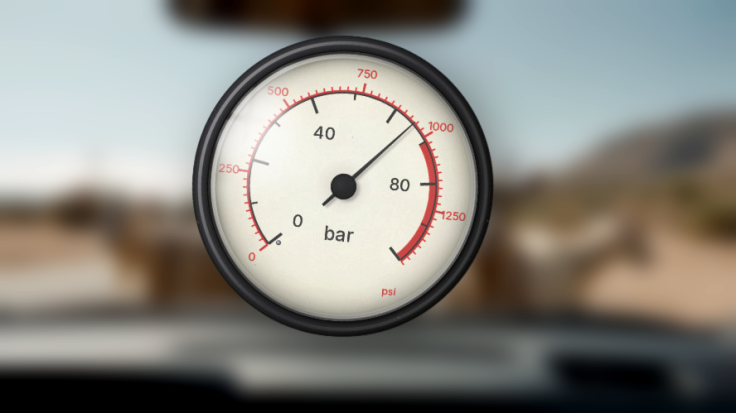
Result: 65 bar
